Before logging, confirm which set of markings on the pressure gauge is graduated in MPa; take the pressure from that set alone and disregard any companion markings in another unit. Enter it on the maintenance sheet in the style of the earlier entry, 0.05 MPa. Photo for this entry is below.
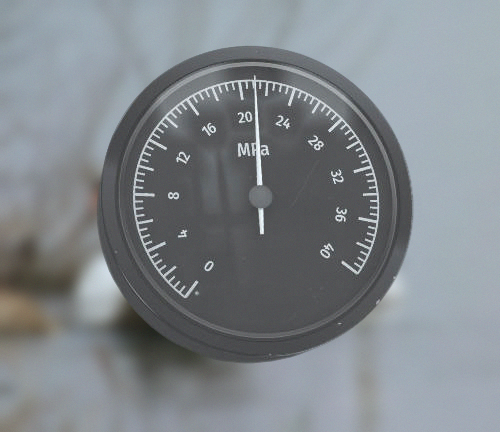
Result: 21 MPa
